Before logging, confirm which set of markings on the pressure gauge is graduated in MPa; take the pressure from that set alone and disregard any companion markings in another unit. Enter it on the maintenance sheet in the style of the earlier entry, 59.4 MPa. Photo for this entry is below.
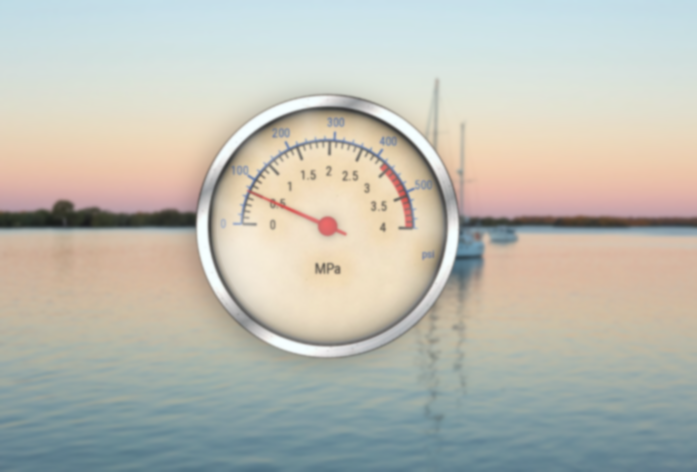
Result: 0.5 MPa
